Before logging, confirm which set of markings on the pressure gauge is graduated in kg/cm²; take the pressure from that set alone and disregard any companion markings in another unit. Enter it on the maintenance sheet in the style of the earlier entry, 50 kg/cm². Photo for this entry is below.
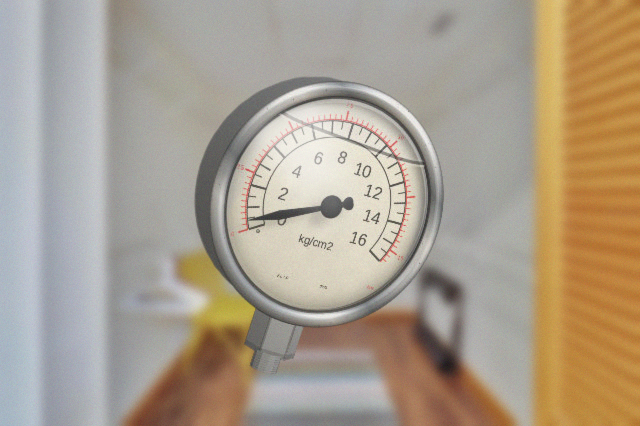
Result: 0.5 kg/cm²
